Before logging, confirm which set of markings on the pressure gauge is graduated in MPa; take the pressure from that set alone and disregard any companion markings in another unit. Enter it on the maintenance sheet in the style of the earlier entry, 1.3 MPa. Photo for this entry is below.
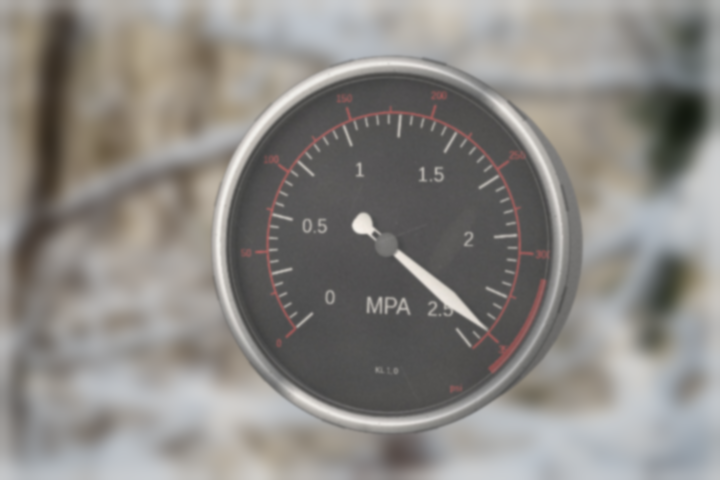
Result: 2.4 MPa
